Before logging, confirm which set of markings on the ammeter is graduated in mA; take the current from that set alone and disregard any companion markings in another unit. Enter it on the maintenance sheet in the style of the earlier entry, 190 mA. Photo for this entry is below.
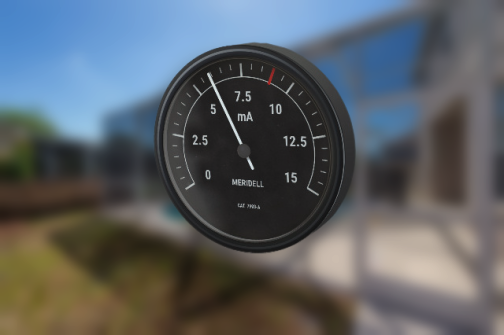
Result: 6 mA
